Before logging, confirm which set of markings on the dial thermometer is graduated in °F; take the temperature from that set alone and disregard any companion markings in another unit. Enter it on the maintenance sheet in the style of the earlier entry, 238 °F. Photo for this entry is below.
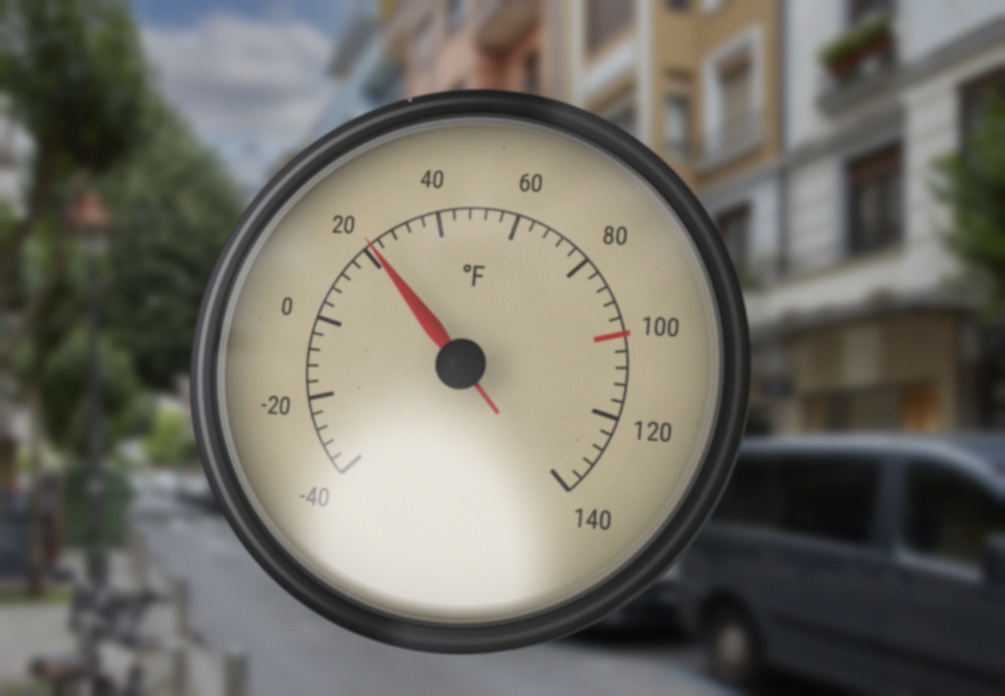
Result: 22 °F
